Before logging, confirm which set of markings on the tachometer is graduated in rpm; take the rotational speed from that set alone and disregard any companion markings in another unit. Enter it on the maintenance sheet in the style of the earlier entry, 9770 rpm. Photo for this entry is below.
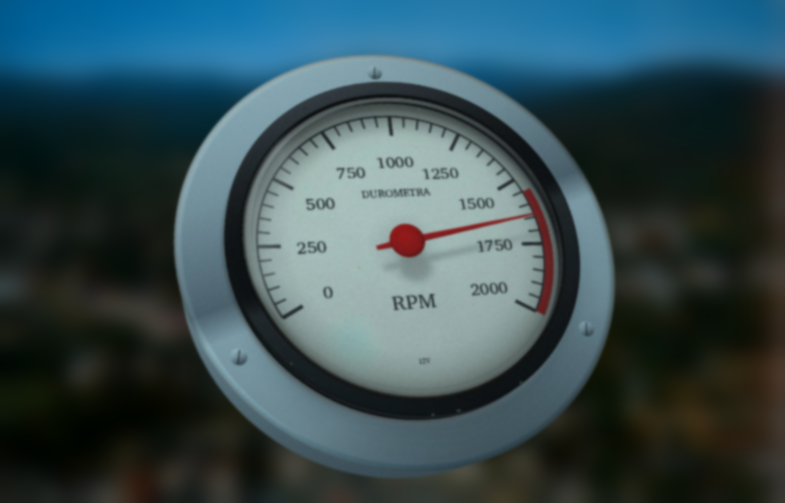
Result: 1650 rpm
